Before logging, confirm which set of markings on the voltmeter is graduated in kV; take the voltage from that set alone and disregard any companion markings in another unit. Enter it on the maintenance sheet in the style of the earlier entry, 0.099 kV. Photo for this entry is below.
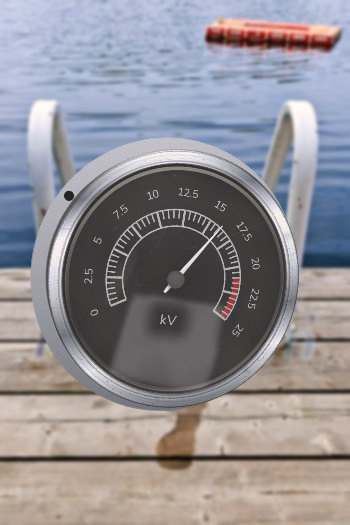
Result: 16 kV
